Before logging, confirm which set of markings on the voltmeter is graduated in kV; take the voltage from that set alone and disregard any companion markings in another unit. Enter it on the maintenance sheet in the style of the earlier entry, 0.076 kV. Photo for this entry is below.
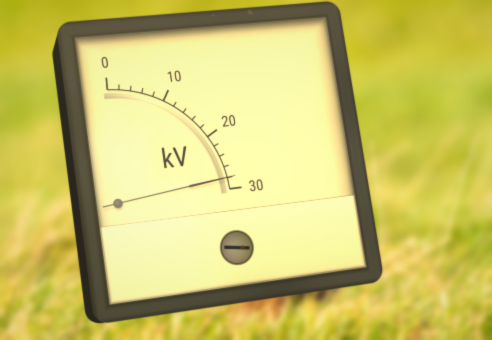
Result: 28 kV
